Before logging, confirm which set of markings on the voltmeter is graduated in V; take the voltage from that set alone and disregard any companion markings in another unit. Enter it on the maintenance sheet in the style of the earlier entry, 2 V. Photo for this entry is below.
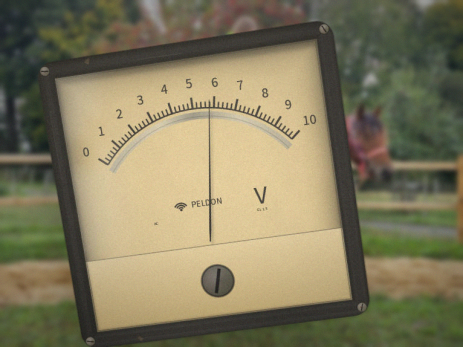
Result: 5.8 V
